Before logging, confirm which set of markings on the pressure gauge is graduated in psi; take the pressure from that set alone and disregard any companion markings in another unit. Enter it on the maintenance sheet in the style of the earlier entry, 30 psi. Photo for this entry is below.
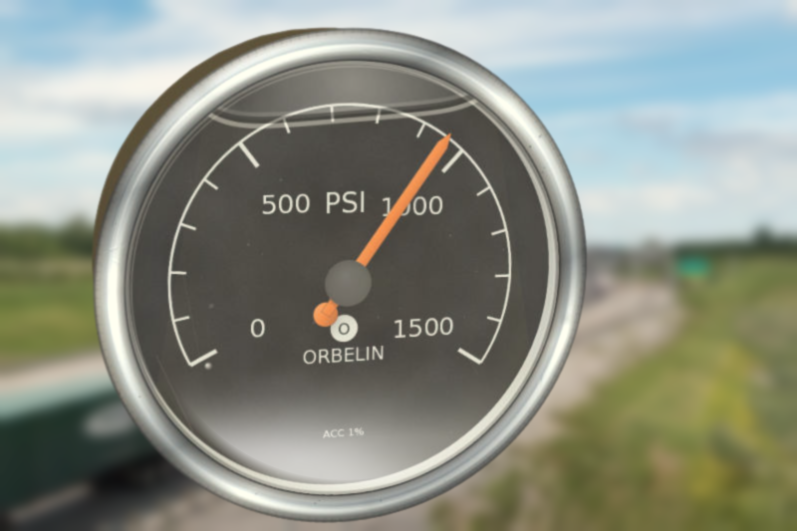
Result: 950 psi
